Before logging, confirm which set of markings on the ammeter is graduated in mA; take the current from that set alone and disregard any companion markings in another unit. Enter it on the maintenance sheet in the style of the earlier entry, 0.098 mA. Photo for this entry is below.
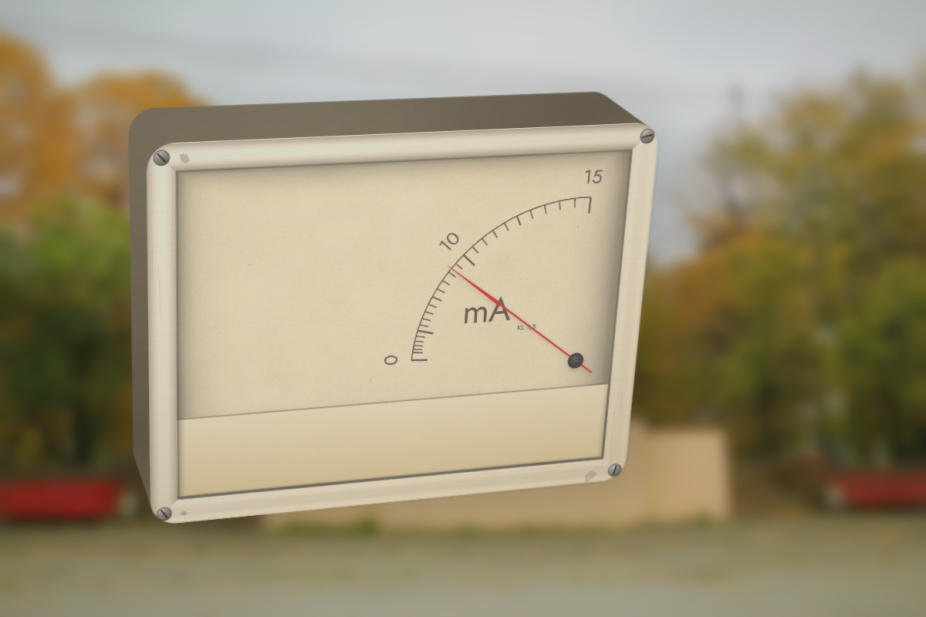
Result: 9.25 mA
